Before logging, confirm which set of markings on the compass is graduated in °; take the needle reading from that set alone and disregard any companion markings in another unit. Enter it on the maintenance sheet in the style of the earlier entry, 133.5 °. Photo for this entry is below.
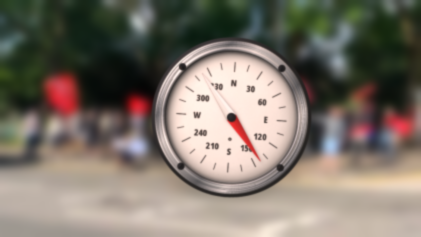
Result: 142.5 °
